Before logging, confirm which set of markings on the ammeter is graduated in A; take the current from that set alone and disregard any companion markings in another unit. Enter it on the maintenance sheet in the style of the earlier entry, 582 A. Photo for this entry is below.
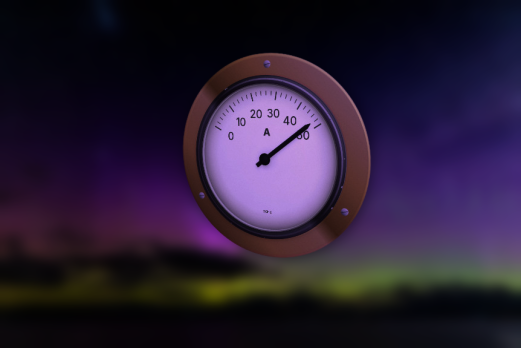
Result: 48 A
